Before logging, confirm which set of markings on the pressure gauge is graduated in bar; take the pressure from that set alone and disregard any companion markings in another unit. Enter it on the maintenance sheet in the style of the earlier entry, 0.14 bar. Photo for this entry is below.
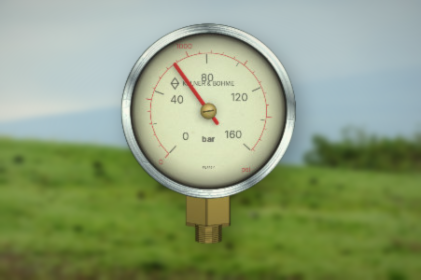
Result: 60 bar
